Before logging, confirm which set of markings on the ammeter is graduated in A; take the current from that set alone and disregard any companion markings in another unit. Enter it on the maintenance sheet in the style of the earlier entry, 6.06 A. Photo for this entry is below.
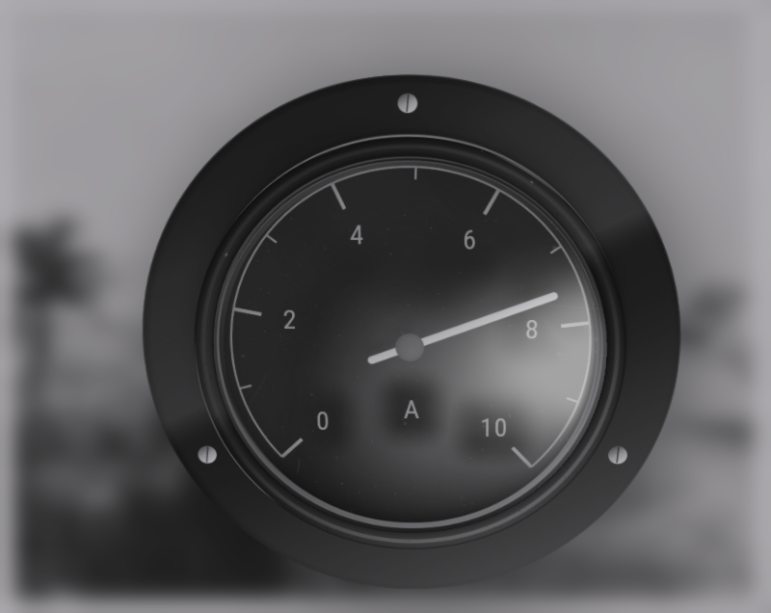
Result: 7.5 A
